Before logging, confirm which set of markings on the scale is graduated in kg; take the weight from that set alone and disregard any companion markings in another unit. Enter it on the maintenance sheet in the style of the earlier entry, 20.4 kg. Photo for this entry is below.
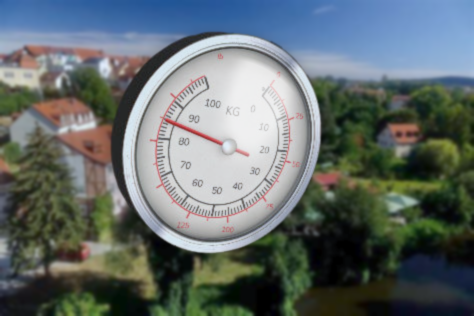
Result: 85 kg
